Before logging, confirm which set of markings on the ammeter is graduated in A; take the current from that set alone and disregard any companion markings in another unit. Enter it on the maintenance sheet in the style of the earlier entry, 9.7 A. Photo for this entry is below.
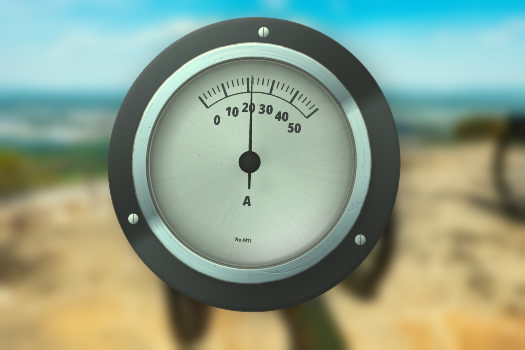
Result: 22 A
